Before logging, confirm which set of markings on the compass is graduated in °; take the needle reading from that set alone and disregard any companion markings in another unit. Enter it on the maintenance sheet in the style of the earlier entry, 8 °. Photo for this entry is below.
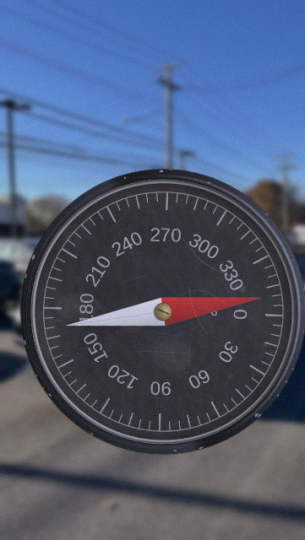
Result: 350 °
